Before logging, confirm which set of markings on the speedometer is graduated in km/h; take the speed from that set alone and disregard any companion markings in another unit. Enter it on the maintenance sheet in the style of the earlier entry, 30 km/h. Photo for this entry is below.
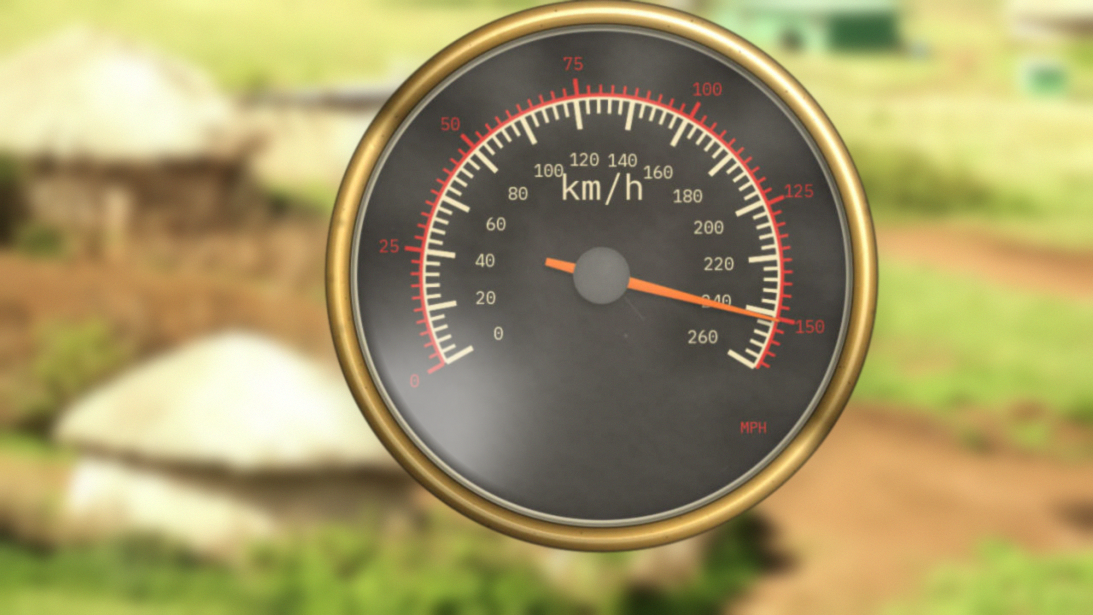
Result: 242 km/h
